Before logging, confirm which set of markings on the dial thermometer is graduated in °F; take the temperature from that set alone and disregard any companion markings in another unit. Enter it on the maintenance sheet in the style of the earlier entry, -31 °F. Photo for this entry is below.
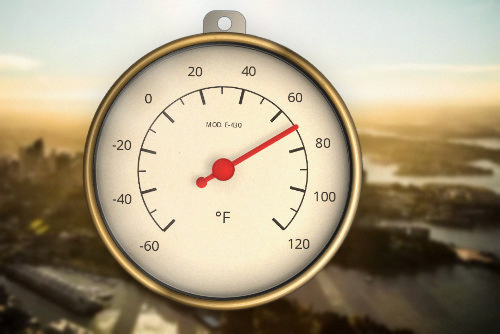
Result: 70 °F
